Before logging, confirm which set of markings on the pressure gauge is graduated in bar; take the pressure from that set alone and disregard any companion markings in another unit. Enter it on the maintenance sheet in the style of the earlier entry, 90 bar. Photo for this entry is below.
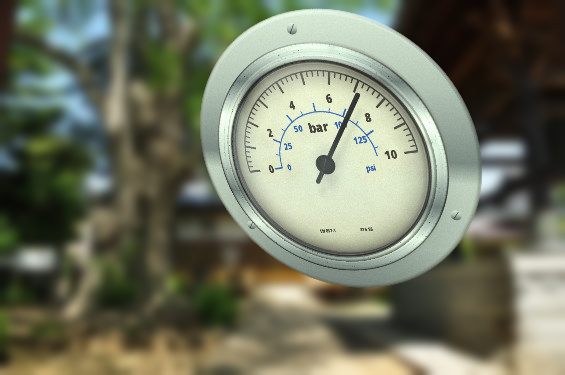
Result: 7.2 bar
